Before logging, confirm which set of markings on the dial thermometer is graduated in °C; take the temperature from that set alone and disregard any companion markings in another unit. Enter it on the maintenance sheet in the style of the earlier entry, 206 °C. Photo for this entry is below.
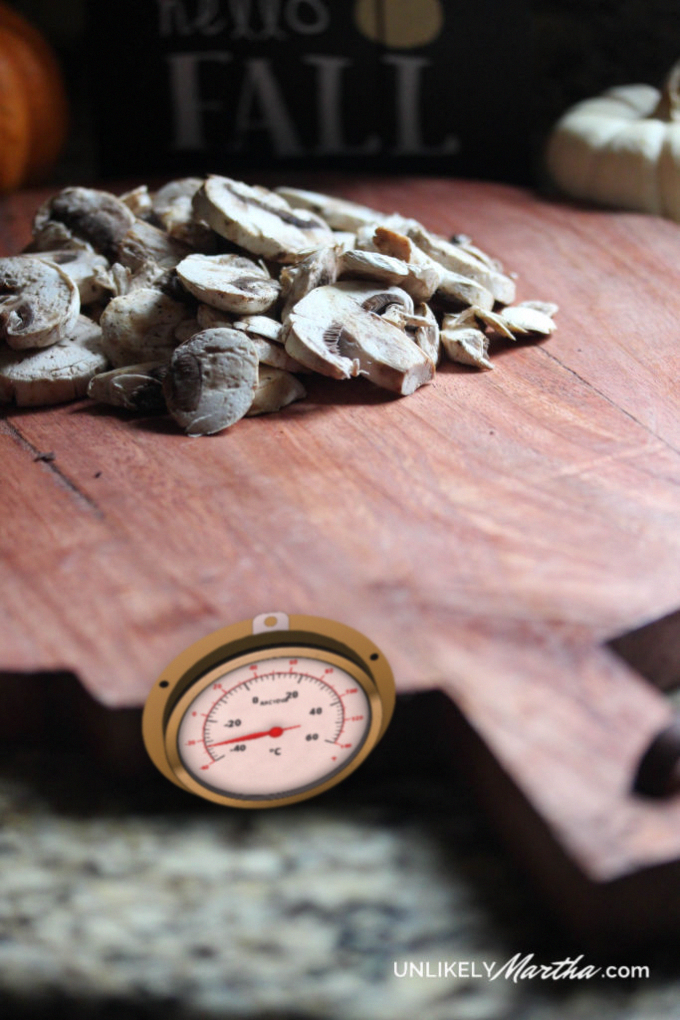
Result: -30 °C
